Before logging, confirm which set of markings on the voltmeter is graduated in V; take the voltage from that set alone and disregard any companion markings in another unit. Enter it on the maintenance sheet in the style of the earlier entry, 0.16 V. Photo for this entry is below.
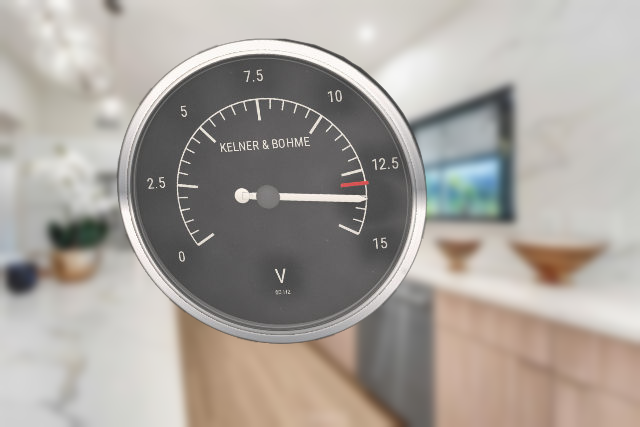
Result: 13.5 V
